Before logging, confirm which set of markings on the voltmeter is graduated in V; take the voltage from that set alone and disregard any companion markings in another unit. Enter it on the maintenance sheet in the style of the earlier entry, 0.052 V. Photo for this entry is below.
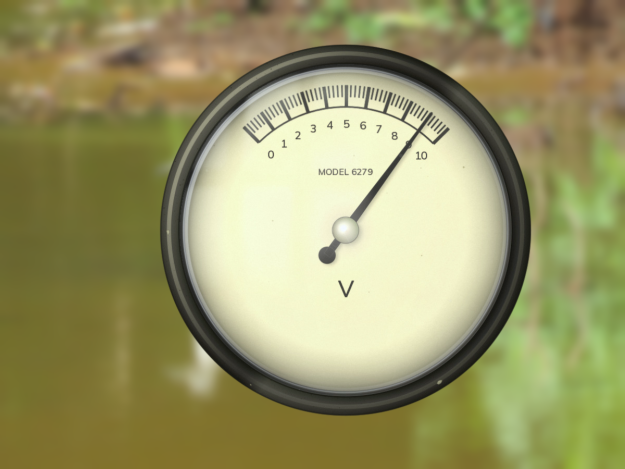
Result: 9 V
